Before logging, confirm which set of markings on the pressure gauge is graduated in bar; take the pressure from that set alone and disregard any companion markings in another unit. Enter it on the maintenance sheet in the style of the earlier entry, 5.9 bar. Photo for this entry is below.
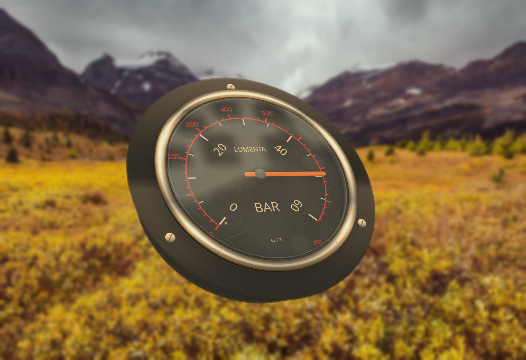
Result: 50 bar
